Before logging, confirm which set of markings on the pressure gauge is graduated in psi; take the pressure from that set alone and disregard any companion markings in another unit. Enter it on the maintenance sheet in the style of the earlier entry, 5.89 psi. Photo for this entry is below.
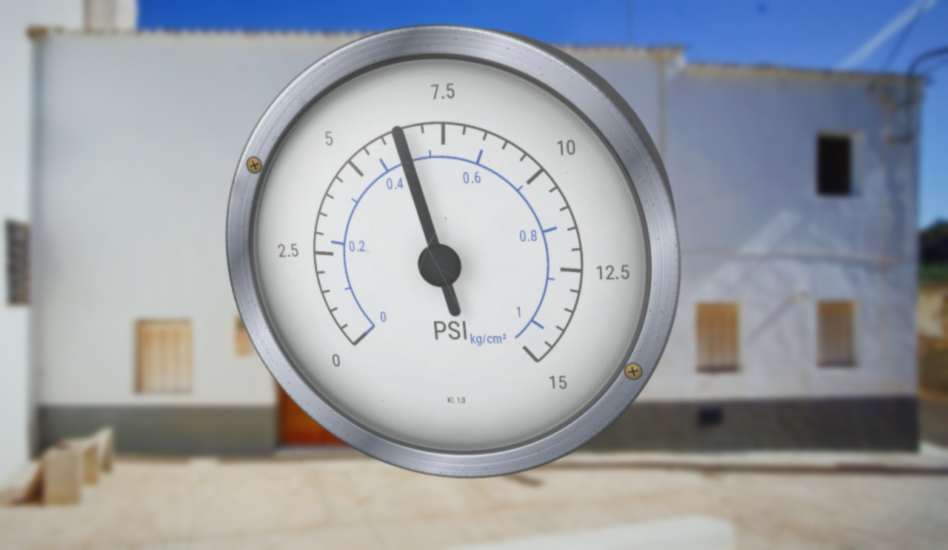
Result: 6.5 psi
